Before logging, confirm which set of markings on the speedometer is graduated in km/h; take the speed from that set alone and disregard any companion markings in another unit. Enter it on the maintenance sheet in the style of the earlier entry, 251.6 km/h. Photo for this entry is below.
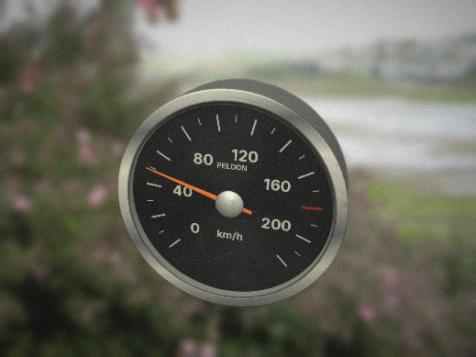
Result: 50 km/h
